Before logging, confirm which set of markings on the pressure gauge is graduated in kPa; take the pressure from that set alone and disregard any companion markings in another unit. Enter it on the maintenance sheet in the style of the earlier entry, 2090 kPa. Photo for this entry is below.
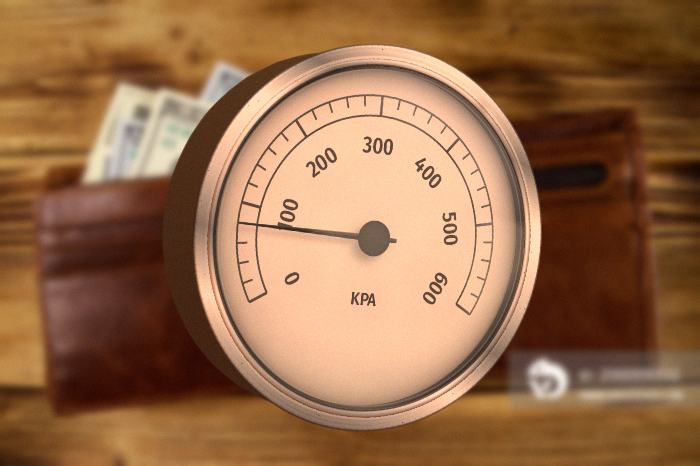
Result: 80 kPa
